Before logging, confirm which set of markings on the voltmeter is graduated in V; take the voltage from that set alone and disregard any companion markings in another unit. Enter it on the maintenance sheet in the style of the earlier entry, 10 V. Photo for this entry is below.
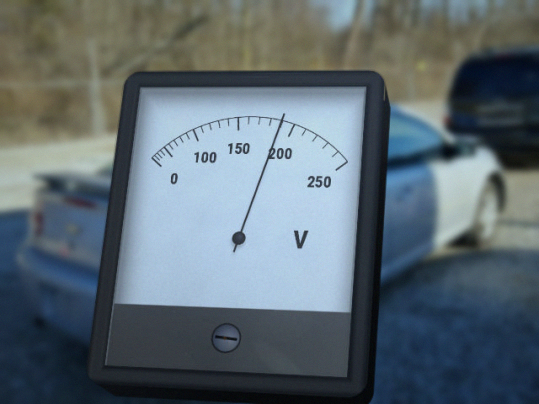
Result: 190 V
